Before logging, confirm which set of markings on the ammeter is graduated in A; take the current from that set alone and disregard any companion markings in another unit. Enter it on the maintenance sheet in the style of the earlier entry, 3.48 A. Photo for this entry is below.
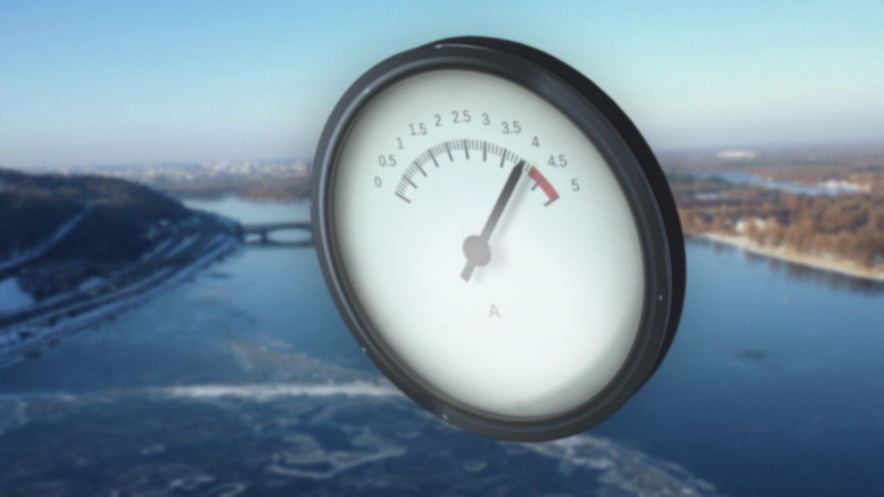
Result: 4 A
